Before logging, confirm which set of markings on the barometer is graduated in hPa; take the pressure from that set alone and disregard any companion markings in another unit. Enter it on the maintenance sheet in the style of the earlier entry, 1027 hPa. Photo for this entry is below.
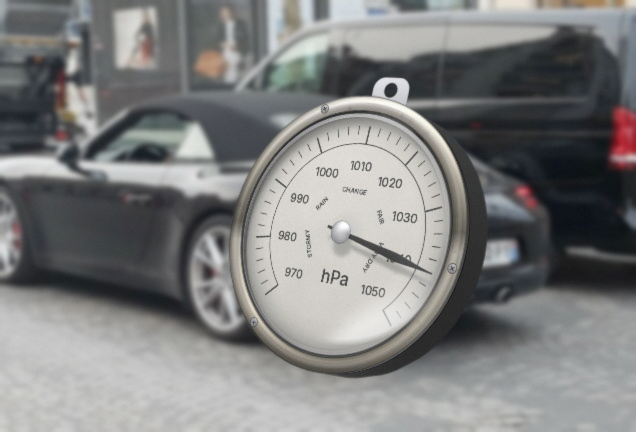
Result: 1040 hPa
